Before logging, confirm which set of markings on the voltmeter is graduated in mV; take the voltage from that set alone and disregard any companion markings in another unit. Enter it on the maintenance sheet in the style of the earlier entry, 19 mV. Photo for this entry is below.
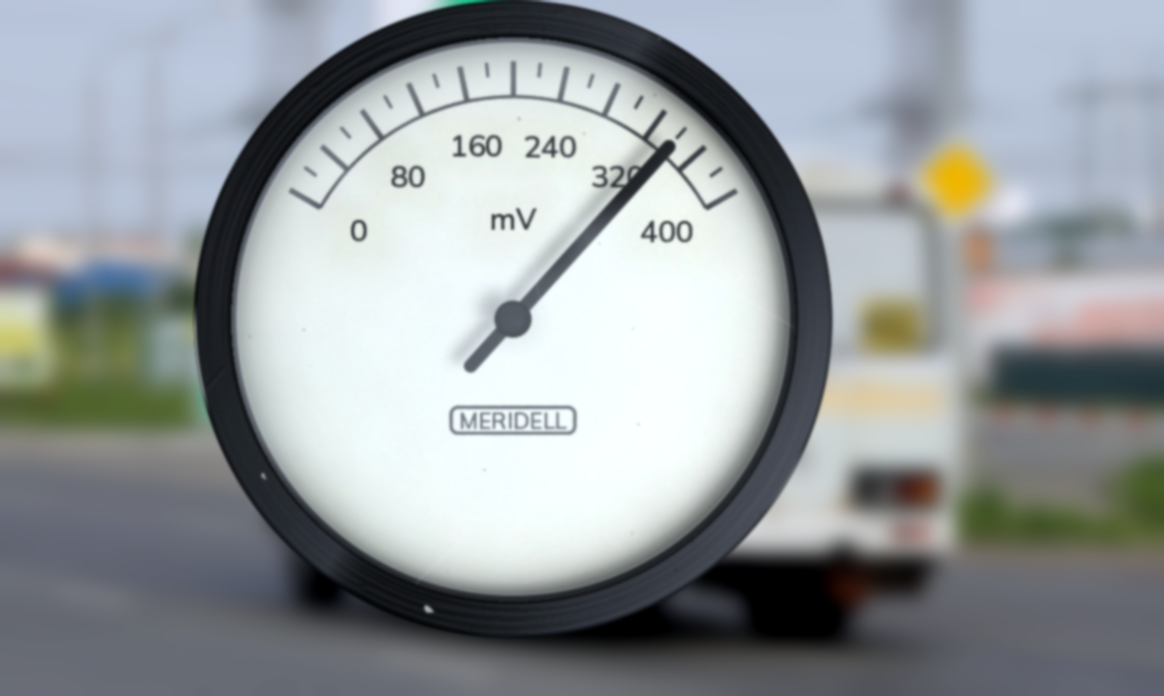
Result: 340 mV
